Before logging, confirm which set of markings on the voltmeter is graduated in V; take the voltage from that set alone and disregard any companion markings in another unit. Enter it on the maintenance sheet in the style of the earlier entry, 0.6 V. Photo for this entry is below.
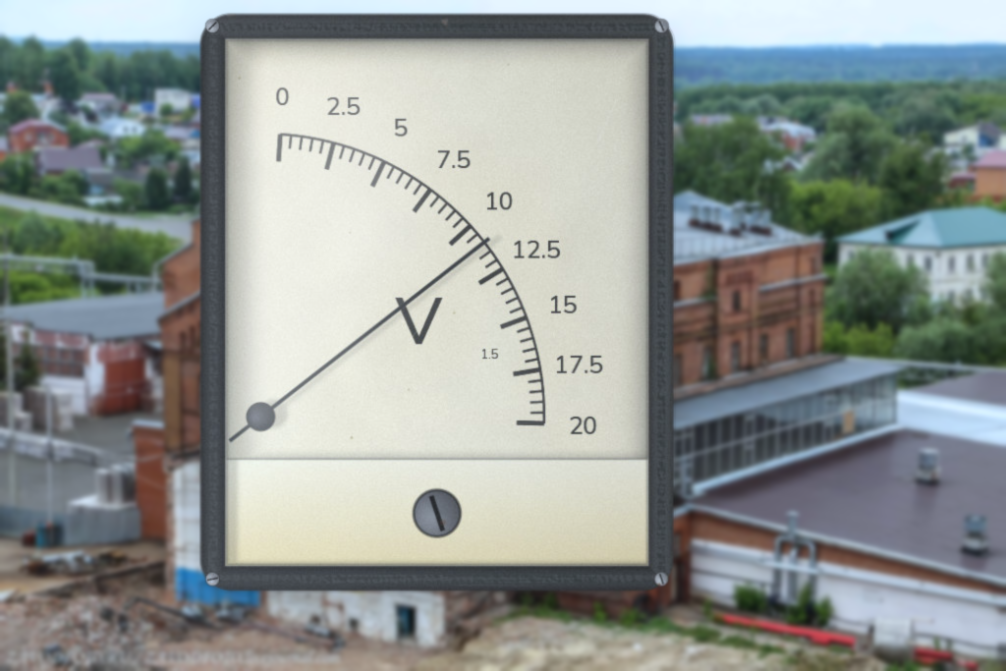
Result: 11 V
